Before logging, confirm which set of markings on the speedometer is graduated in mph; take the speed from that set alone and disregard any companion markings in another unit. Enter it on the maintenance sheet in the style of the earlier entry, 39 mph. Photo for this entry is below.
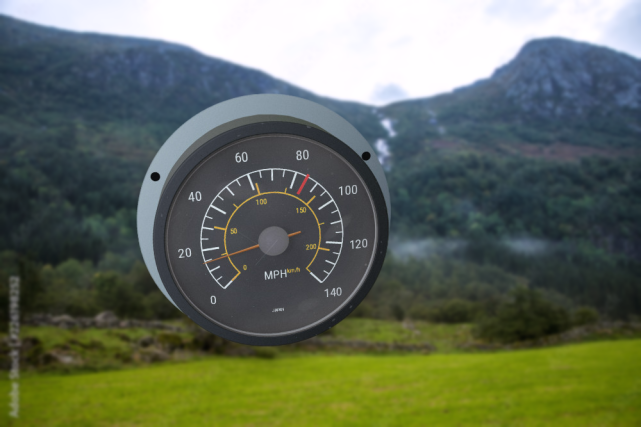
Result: 15 mph
